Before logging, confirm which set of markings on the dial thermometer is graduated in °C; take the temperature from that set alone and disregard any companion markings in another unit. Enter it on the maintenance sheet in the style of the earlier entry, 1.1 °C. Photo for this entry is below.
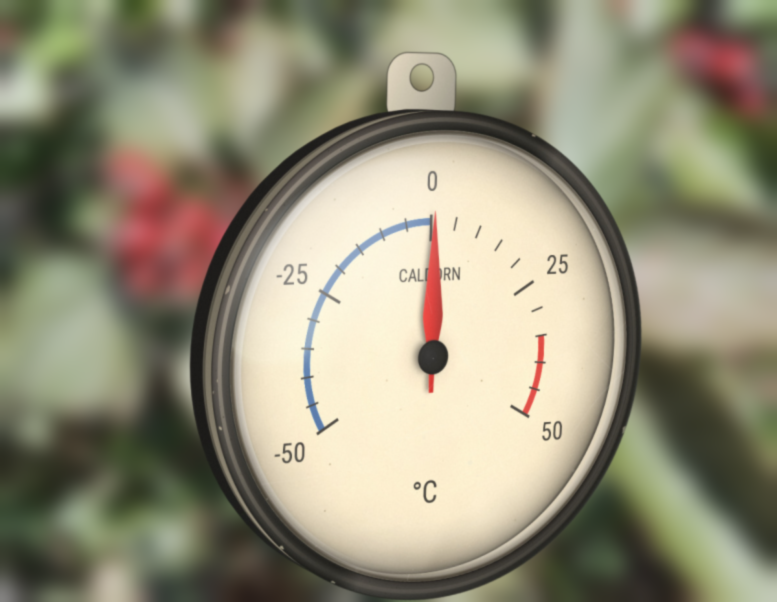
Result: 0 °C
